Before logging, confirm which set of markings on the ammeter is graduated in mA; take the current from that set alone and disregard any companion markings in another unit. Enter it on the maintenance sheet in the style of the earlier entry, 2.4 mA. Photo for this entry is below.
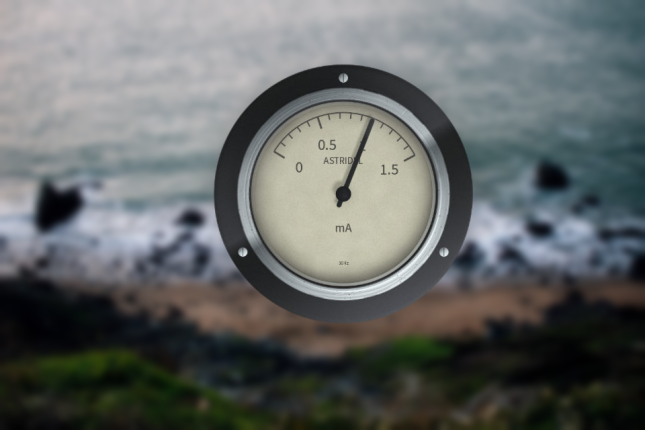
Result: 1 mA
